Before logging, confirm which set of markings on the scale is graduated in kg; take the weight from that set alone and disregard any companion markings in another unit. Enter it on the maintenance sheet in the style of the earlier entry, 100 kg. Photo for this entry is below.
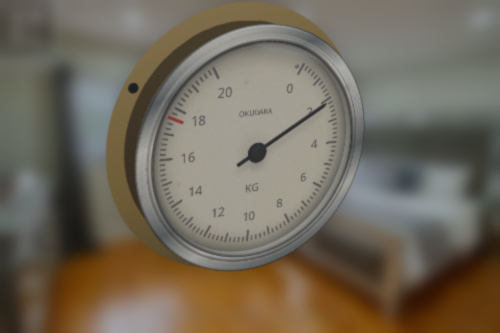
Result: 2 kg
